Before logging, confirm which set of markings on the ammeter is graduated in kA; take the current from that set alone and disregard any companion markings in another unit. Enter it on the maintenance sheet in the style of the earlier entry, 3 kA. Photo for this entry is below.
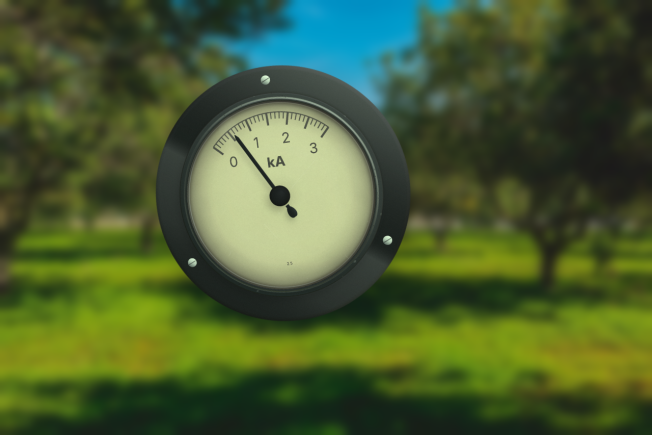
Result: 0.6 kA
